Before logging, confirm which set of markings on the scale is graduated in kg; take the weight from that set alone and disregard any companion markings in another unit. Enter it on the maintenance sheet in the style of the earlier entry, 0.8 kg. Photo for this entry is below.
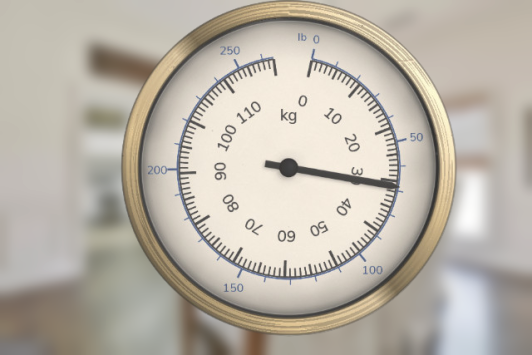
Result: 31 kg
